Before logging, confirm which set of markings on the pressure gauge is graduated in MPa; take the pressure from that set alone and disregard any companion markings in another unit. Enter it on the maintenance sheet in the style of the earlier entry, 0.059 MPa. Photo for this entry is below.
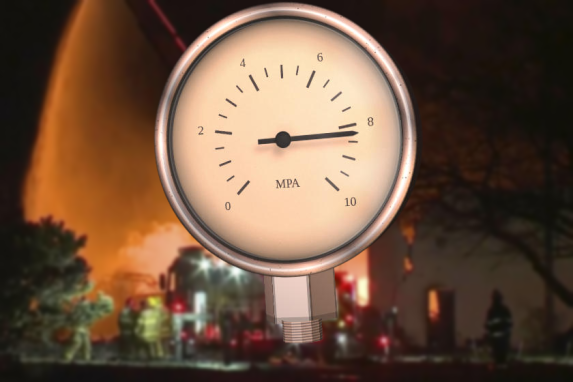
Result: 8.25 MPa
